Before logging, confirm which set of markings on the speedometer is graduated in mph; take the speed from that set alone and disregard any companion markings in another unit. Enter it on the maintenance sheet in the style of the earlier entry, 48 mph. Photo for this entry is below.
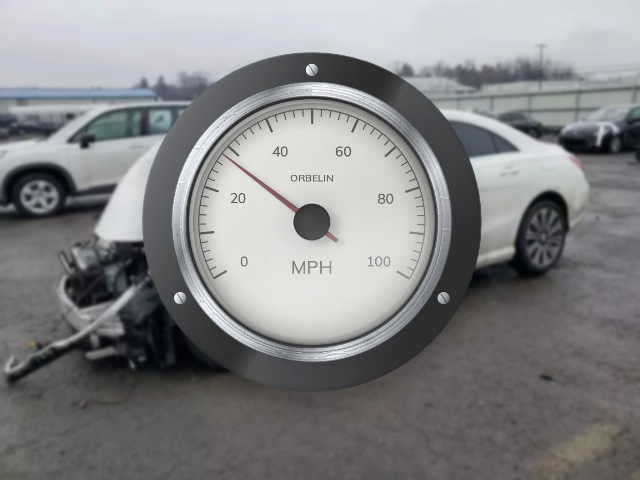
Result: 28 mph
